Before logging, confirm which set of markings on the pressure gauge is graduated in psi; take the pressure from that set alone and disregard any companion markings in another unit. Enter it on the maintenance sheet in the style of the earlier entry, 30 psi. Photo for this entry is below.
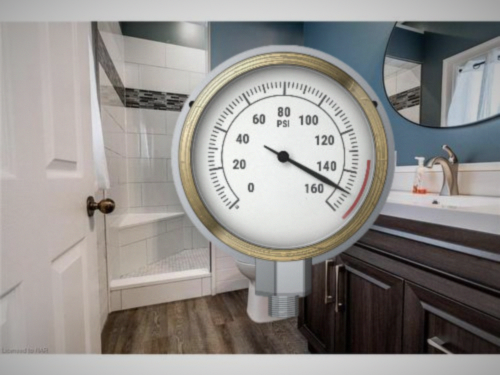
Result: 150 psi
